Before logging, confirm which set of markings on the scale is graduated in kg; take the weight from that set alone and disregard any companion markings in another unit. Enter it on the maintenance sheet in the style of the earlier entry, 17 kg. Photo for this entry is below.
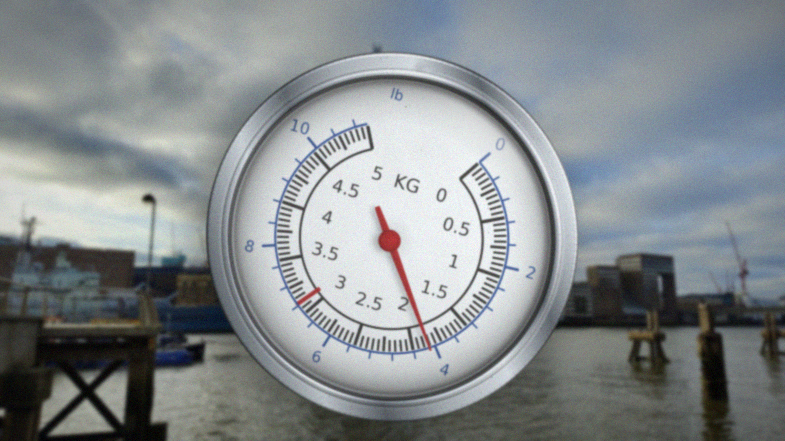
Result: 1.85 kg
